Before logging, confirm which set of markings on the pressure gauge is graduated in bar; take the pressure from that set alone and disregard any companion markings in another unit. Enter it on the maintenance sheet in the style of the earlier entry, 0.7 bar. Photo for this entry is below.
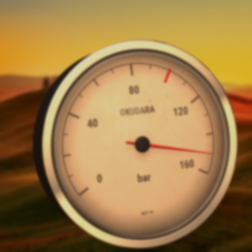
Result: 150 bar
